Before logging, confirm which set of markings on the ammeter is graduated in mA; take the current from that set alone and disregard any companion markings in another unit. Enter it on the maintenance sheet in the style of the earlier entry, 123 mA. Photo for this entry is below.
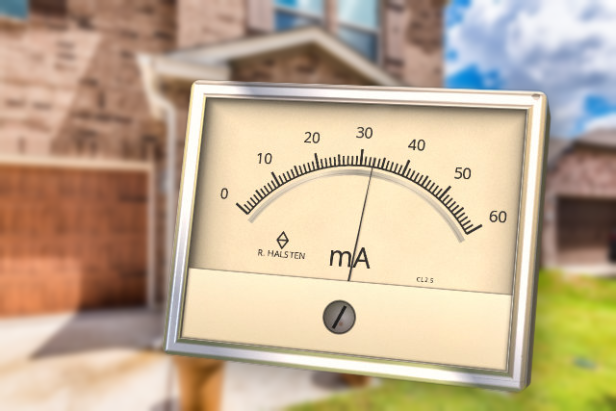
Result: 33 mA
